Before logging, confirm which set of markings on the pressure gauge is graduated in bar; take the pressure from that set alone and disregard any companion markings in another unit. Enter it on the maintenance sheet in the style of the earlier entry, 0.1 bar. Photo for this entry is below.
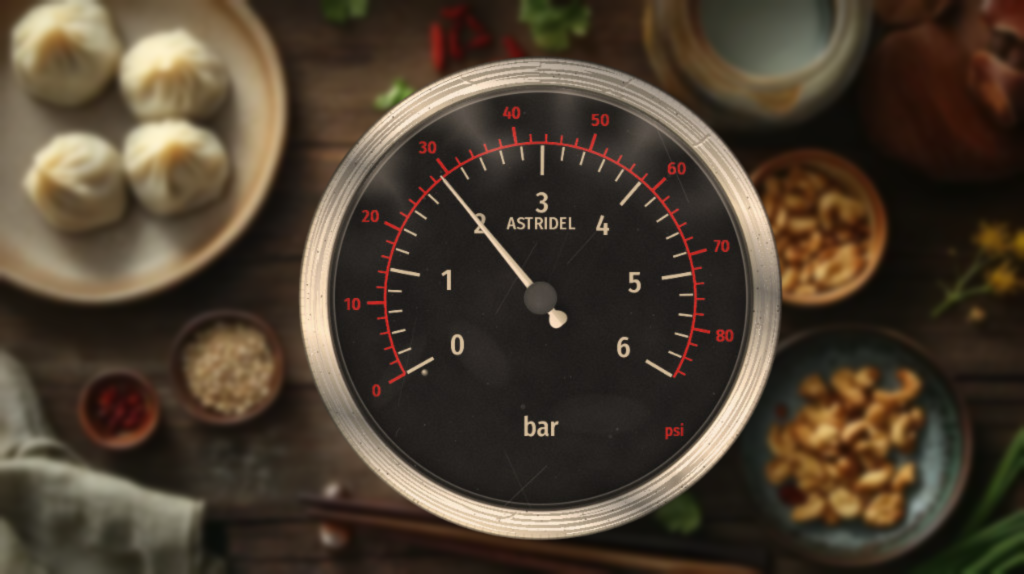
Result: 2 bar
